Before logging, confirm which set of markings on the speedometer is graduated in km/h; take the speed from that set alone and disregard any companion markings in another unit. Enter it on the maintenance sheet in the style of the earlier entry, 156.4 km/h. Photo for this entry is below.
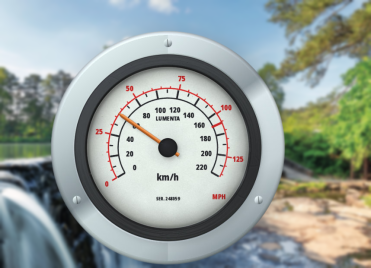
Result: 60 km/h
